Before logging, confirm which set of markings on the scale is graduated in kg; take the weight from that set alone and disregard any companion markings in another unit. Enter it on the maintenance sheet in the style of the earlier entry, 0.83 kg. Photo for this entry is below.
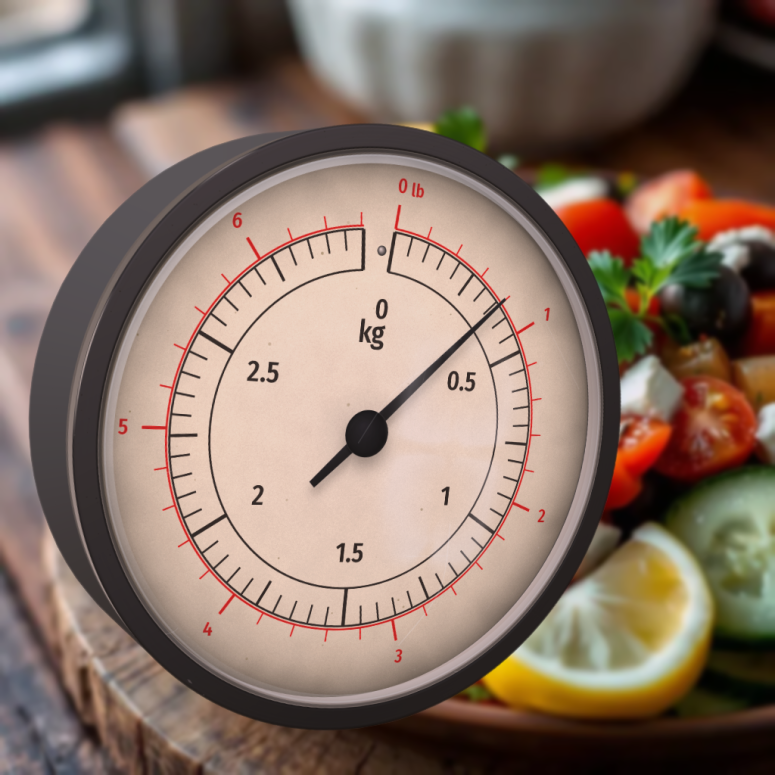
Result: 0.35 kg
